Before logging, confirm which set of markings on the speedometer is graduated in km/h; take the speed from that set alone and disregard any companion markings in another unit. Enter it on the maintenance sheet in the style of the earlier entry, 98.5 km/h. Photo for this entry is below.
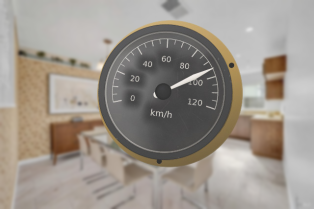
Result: 95 km/h
